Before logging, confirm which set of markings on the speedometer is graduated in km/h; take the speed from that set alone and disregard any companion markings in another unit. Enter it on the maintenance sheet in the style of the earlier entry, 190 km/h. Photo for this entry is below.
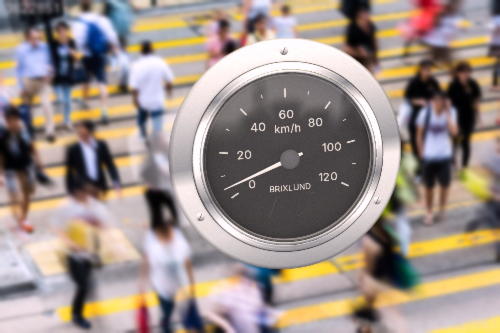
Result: 5 km/h
